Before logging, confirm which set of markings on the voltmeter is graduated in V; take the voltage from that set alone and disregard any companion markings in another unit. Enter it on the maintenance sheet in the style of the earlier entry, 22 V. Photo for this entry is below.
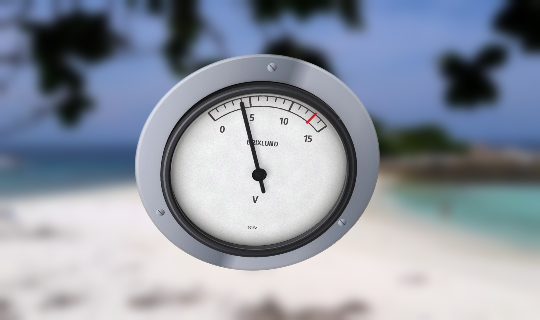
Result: 4 V
